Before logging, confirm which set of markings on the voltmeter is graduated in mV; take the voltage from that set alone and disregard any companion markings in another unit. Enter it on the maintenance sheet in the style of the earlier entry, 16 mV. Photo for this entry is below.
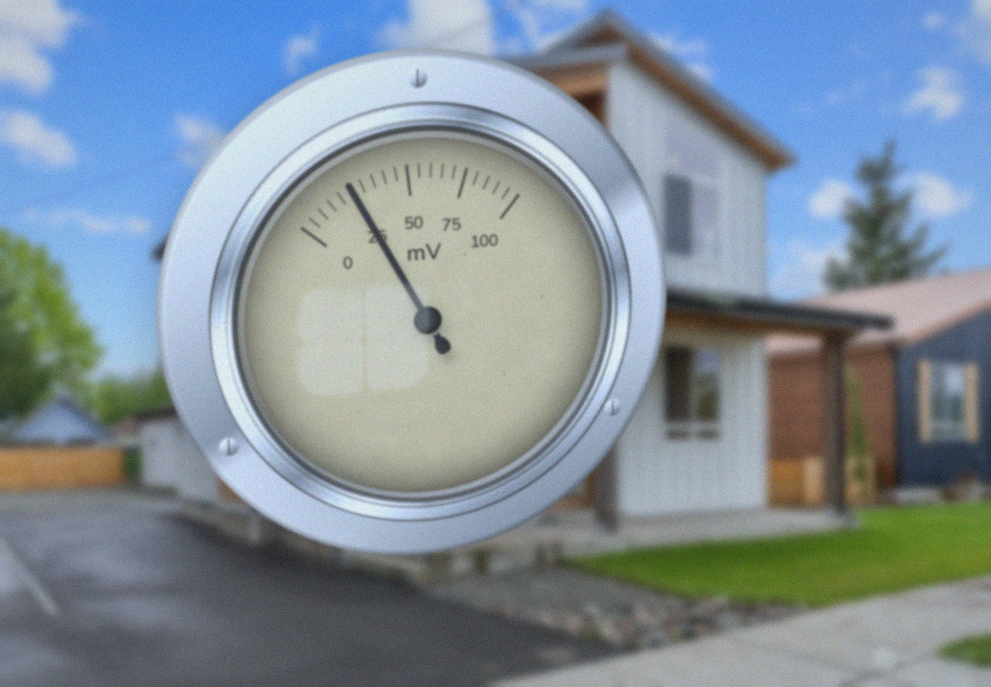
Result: 25 mV
